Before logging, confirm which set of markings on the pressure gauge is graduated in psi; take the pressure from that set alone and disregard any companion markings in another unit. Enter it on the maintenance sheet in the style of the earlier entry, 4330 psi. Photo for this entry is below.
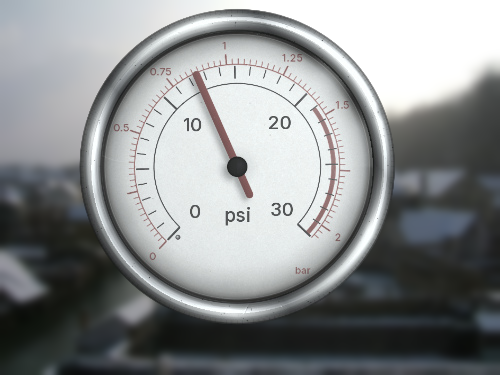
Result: 12.5 psi
